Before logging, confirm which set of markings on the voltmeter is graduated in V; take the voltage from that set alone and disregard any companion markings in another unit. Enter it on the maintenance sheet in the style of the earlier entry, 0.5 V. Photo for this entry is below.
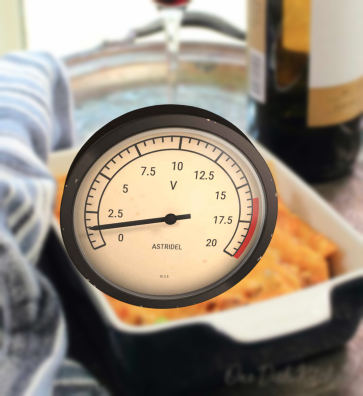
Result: 1.5 V
